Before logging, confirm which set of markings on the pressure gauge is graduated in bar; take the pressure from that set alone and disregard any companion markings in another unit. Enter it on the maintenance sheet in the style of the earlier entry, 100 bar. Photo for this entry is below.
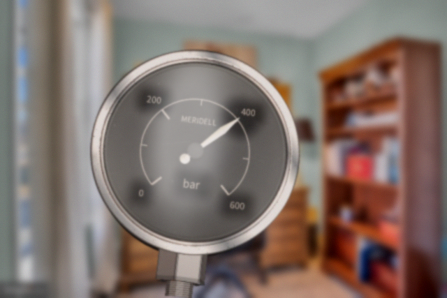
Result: 400 bar
